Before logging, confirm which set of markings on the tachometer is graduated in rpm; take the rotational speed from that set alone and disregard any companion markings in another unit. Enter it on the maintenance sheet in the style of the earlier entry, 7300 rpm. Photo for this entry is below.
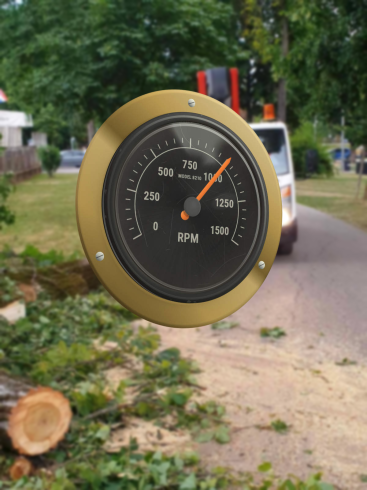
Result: 1000 rpm
